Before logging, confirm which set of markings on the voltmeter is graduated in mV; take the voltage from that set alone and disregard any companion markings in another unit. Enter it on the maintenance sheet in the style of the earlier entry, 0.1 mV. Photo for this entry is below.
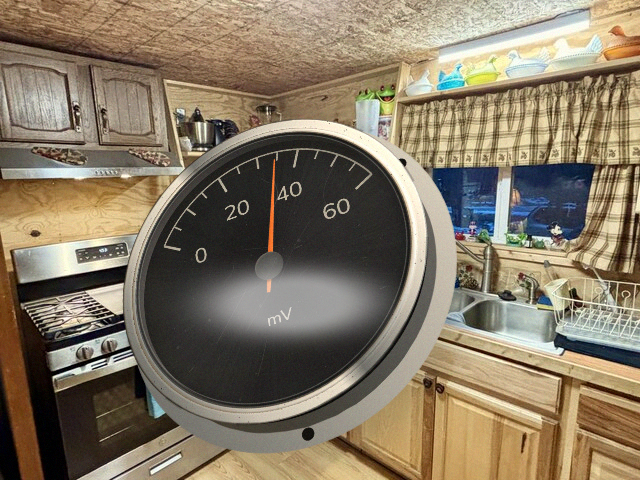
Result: 35 mV
